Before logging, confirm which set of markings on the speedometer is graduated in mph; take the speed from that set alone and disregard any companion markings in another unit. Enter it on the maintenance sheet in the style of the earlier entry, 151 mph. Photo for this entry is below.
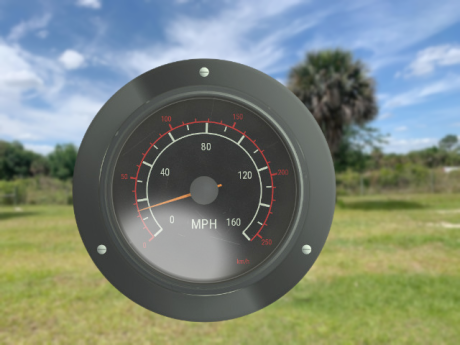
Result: 15 mph
